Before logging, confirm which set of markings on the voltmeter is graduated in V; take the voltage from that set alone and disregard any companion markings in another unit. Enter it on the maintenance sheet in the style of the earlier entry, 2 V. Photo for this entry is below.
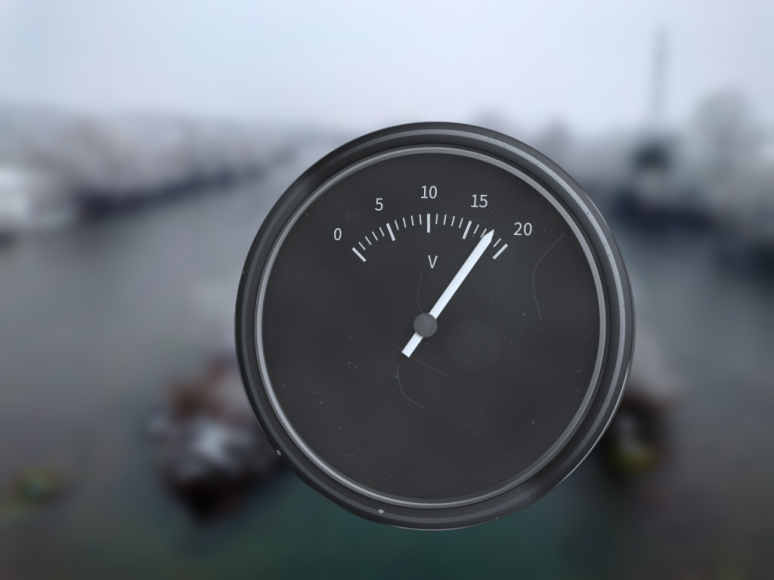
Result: 18 V
